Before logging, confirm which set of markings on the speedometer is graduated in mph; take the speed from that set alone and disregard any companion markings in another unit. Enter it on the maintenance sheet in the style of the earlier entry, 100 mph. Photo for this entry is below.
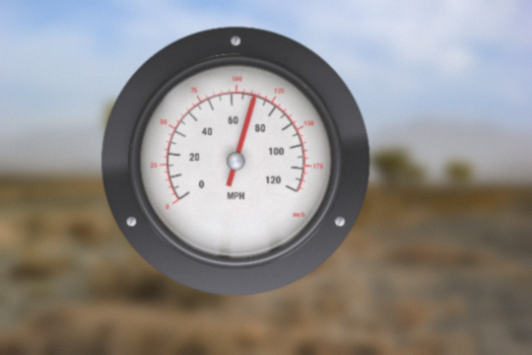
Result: 70 mph
